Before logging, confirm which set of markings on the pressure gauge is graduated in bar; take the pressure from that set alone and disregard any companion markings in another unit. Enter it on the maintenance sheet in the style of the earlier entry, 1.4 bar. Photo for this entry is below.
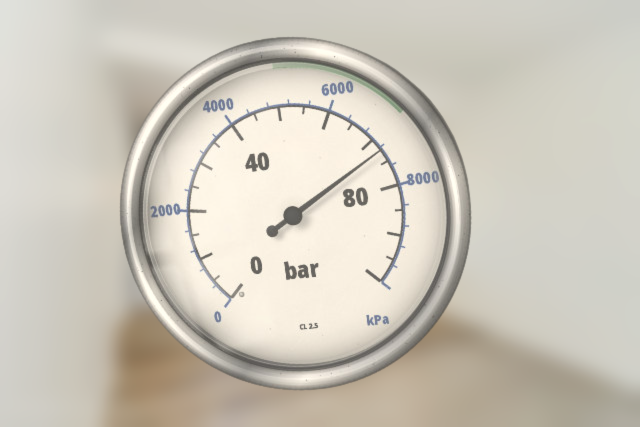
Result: 72.5 bar
